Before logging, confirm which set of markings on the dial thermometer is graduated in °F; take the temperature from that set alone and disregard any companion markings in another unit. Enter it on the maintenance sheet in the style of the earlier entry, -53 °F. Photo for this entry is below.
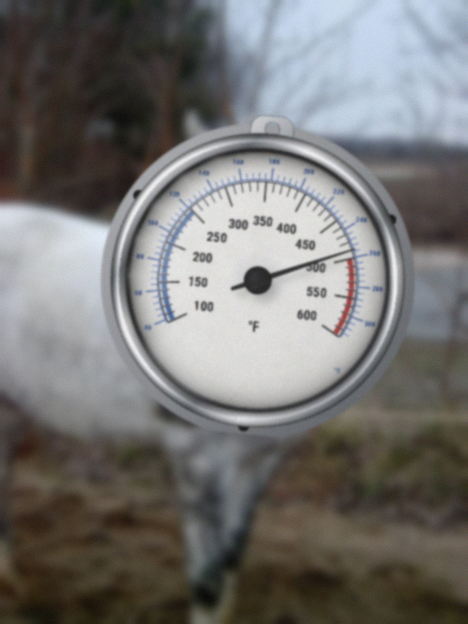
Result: 490 °F
